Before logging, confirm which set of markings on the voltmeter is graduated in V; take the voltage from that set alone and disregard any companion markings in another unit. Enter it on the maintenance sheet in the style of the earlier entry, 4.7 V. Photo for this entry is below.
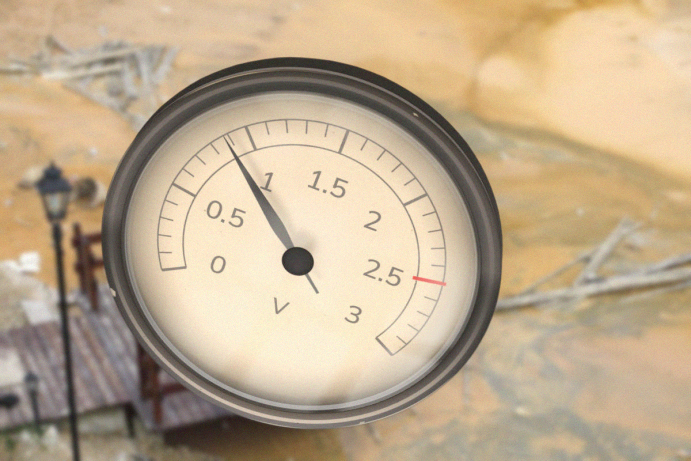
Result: 0.9 V
